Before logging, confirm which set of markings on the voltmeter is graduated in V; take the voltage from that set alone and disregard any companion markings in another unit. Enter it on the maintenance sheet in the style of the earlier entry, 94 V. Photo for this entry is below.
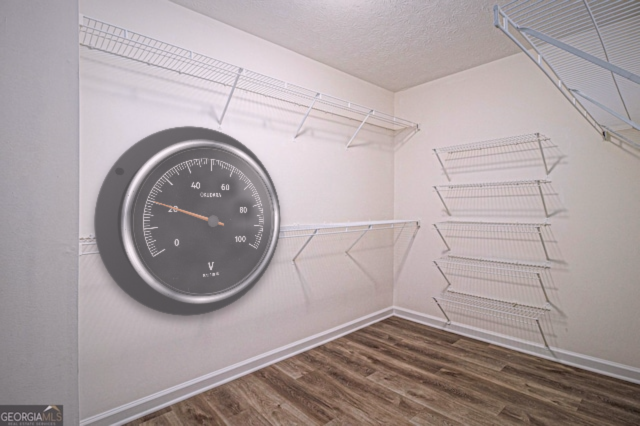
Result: 20 V
